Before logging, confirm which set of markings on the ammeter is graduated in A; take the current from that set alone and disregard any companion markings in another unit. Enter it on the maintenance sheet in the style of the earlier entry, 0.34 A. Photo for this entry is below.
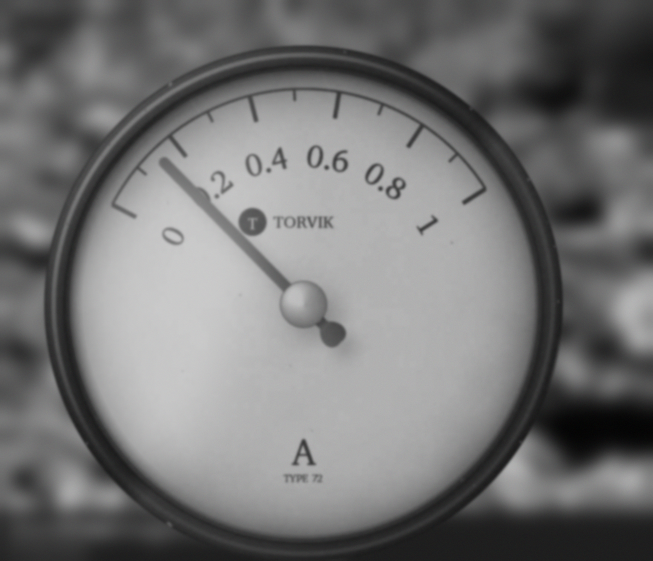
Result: 0.15 A
